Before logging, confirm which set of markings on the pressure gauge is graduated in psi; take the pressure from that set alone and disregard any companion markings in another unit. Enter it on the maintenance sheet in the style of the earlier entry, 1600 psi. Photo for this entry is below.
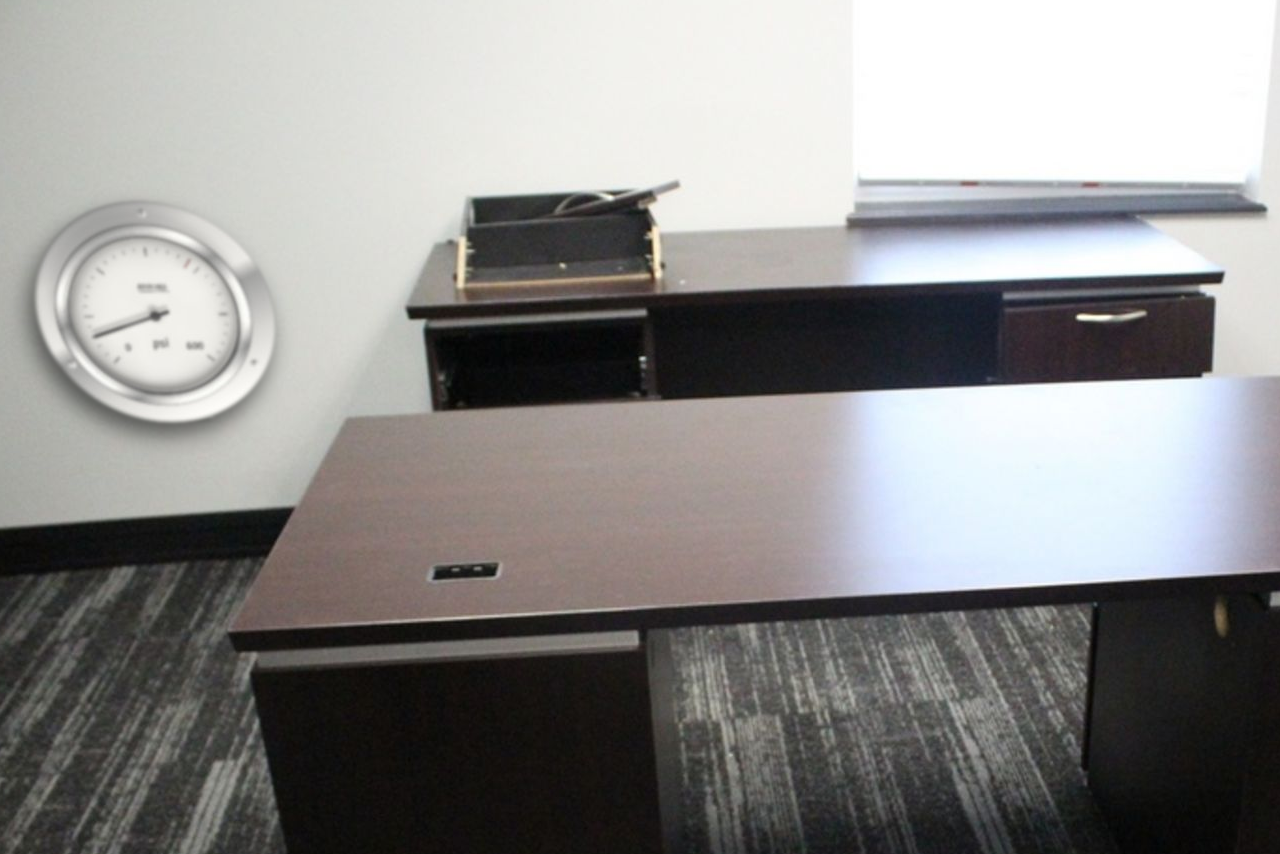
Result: 60 psi
